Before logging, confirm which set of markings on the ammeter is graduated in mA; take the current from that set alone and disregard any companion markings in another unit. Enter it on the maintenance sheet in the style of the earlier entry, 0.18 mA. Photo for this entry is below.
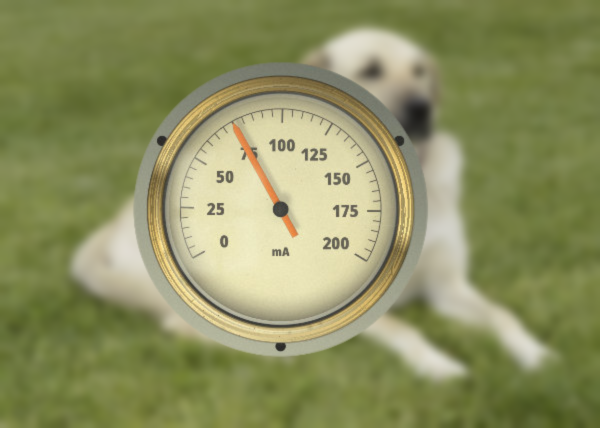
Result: 75 mA
